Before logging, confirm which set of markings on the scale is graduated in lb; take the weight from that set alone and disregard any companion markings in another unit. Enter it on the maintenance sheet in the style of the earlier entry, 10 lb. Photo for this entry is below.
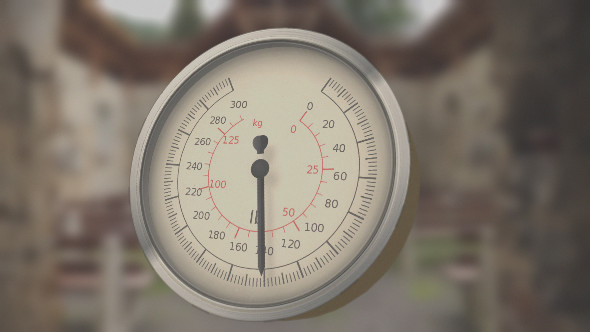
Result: 140 lb
